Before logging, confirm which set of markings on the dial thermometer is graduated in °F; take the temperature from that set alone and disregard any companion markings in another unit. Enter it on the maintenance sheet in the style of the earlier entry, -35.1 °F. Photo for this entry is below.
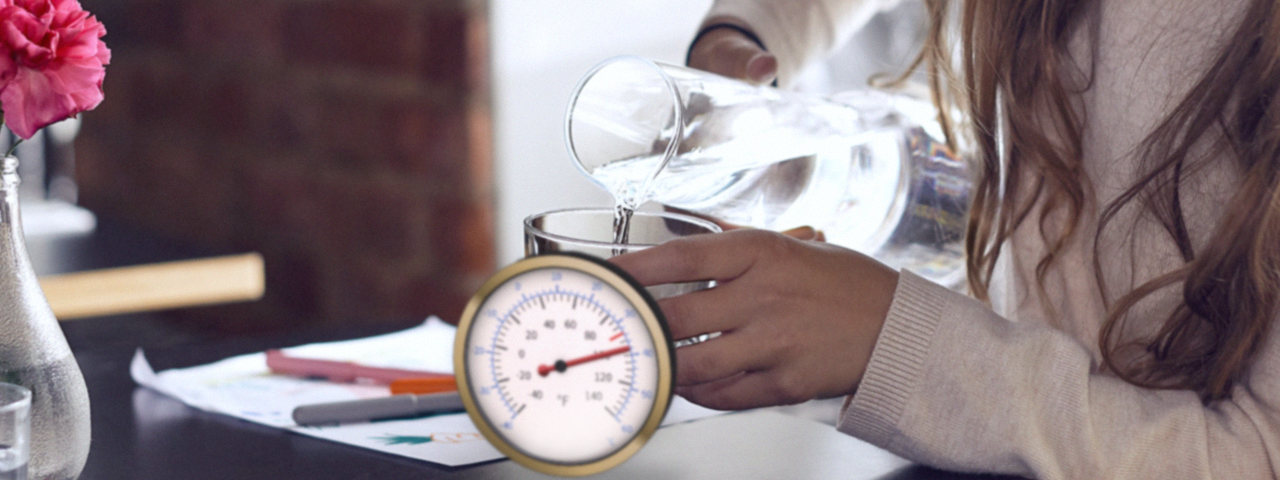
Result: 100 °F
